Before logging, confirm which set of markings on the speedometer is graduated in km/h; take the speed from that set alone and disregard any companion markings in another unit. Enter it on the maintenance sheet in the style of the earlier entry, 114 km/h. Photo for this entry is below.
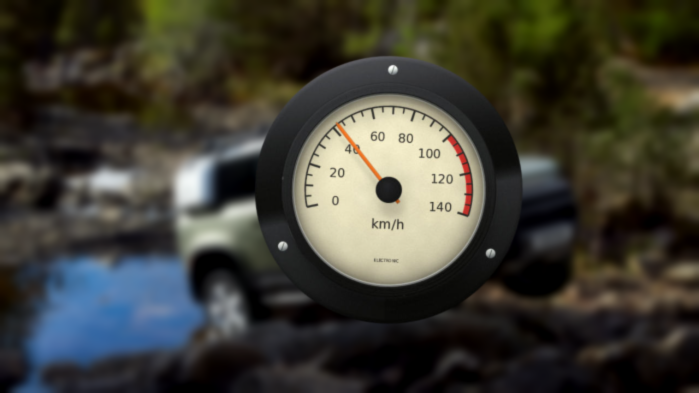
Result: 42.5 km/h
